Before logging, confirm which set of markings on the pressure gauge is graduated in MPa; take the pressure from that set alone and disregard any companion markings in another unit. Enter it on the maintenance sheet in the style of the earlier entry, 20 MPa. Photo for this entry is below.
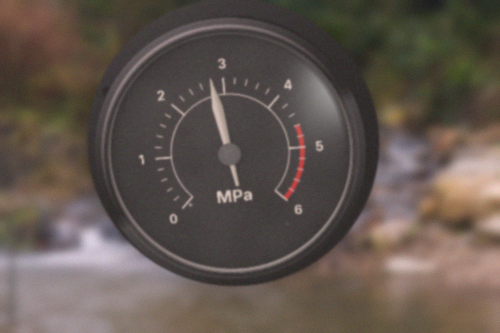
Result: 2.8 MPa
